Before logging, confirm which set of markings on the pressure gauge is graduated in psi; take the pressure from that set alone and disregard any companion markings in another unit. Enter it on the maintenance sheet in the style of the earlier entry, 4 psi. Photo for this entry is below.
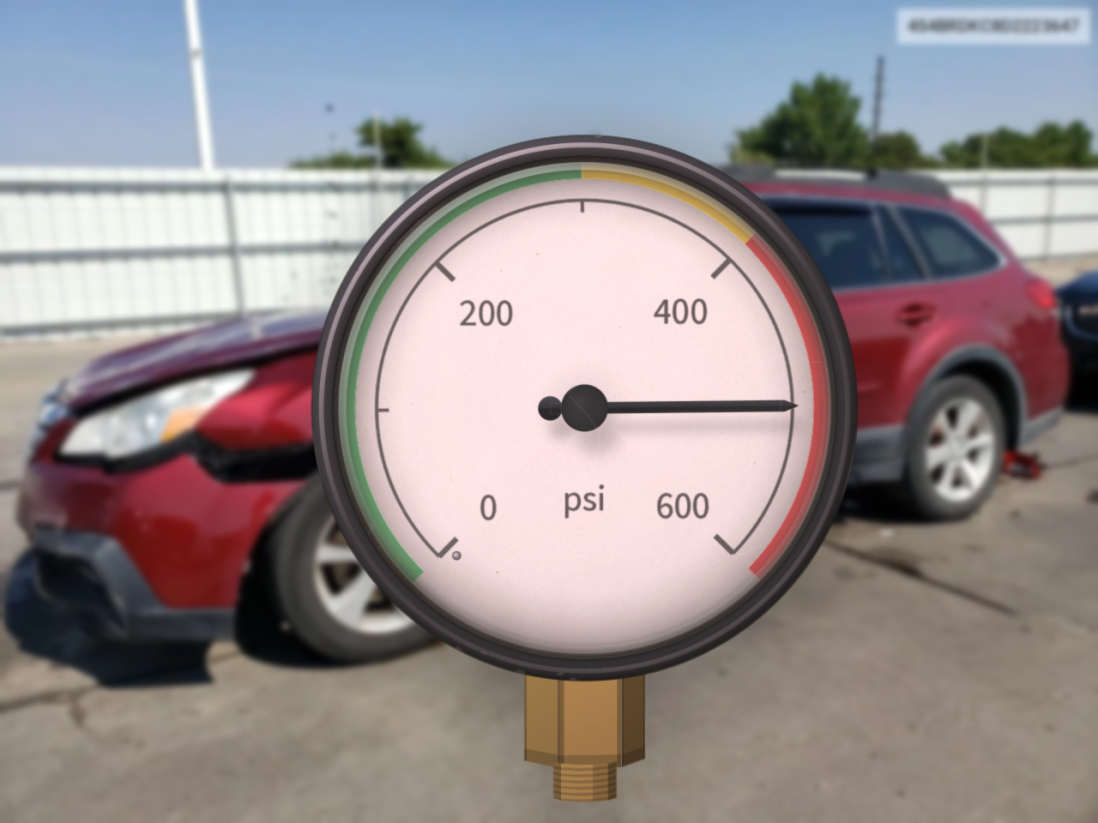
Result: 500 psi
